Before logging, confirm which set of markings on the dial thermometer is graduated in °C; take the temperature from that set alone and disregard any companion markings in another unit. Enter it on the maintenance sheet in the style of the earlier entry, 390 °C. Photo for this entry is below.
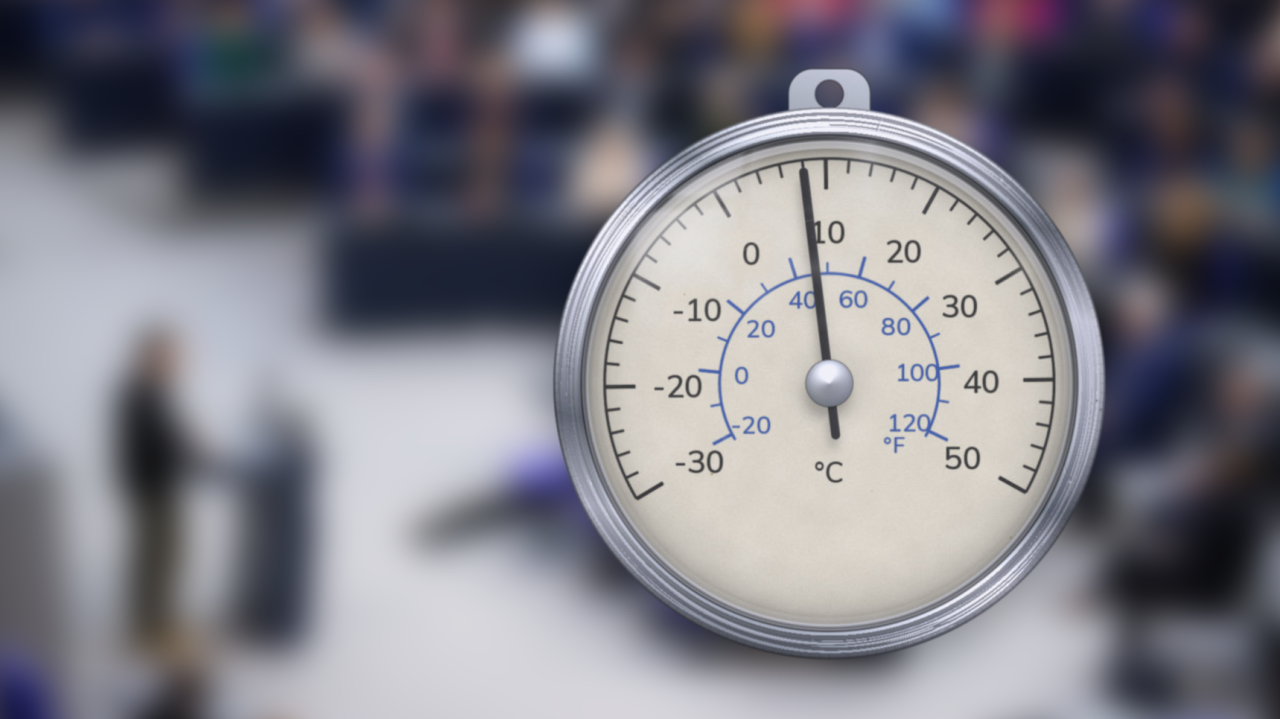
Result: 8 °C
